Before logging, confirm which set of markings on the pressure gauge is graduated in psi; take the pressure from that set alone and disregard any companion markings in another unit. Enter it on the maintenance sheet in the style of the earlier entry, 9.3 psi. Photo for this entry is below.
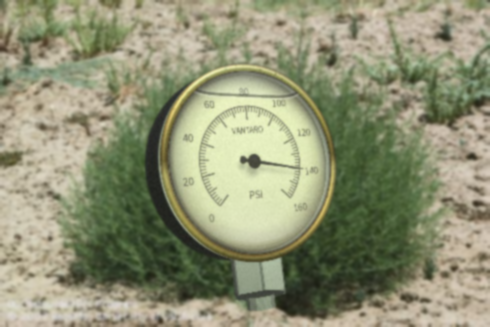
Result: 140 psi
